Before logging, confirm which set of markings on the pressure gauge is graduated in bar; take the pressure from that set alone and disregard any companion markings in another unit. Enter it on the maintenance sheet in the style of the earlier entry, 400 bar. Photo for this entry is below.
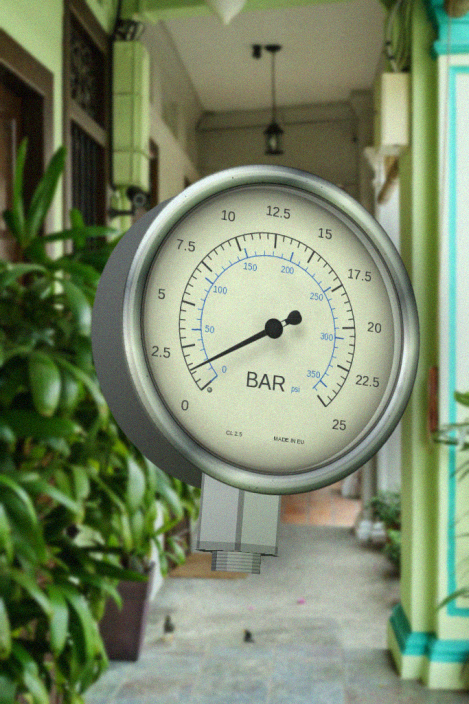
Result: 1.25 bar
